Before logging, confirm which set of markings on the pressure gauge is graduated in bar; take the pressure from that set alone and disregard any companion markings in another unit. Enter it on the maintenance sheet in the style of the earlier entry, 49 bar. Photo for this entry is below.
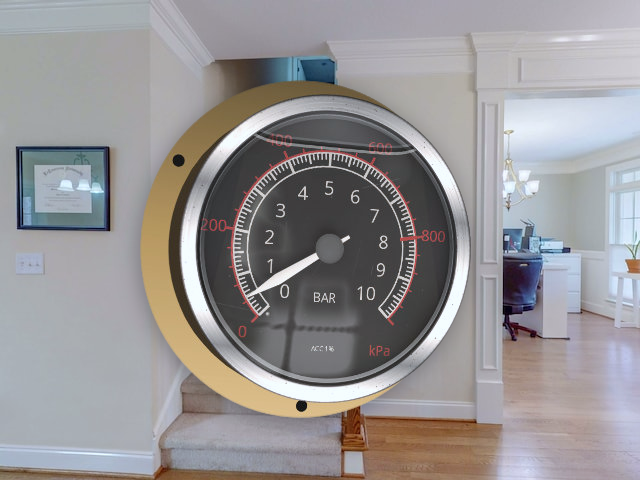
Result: 0.5 bar
